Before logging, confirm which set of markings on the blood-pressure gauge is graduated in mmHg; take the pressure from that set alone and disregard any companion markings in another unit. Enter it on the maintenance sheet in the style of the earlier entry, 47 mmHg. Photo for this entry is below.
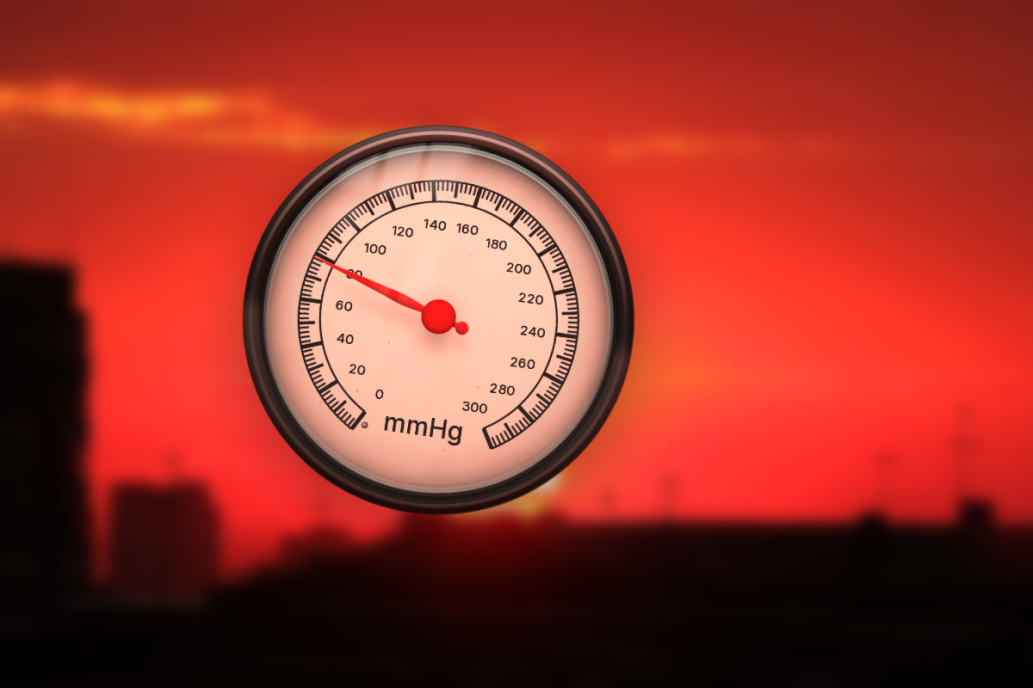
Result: 78 mmHg
